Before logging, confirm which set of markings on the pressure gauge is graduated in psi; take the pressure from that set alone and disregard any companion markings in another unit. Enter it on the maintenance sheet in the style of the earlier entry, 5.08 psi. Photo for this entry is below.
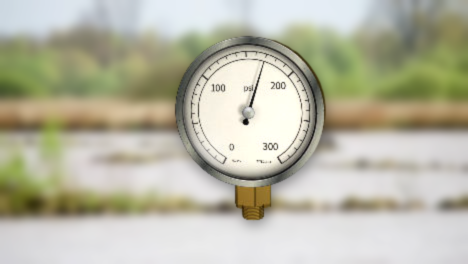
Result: 170 psi
